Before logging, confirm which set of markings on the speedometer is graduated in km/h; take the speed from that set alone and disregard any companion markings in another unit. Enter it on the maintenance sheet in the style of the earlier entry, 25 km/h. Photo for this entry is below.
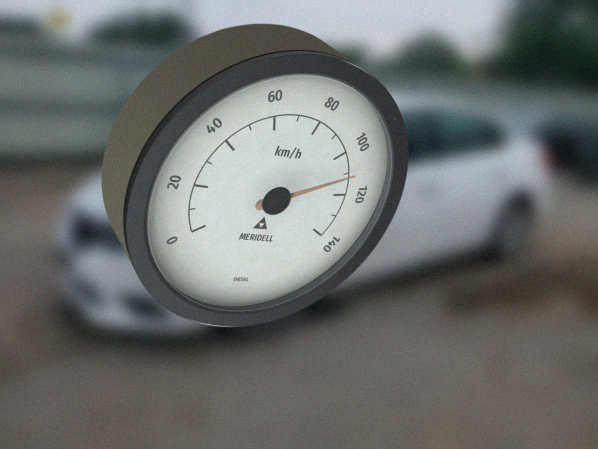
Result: 110 km/h
